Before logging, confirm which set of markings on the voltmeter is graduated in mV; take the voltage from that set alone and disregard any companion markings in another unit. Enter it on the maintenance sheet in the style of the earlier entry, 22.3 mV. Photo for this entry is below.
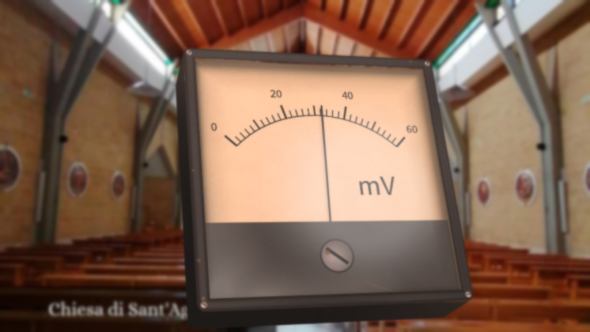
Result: 32 mV
